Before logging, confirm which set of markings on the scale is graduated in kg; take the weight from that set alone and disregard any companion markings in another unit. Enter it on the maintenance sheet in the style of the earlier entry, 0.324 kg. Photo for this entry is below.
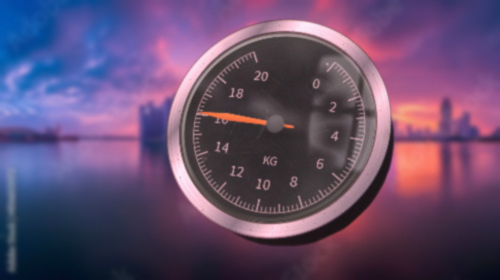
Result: 16 kg
